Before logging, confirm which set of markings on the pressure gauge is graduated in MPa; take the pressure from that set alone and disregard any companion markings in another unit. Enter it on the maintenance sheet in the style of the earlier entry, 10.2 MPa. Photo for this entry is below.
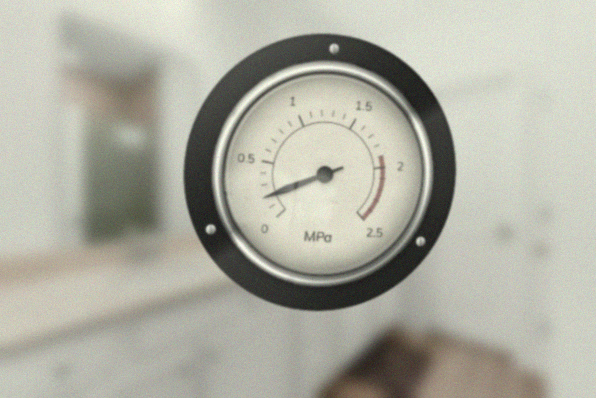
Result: 0.2 MPa
